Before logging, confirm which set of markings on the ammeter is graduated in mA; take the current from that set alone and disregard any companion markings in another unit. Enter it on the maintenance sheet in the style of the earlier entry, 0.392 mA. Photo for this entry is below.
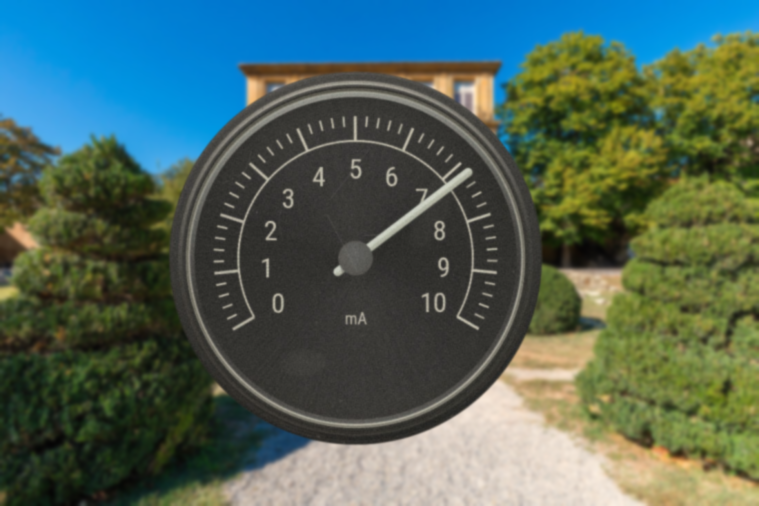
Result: 7.2 mA
